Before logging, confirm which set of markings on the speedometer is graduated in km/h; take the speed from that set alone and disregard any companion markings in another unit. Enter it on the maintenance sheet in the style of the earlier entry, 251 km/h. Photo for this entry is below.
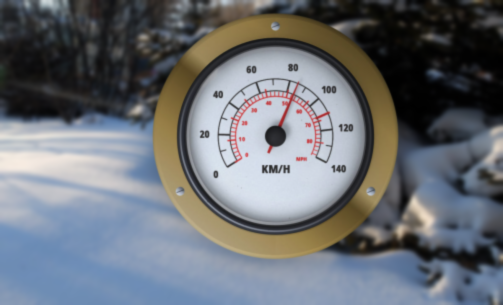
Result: 85 km/h
